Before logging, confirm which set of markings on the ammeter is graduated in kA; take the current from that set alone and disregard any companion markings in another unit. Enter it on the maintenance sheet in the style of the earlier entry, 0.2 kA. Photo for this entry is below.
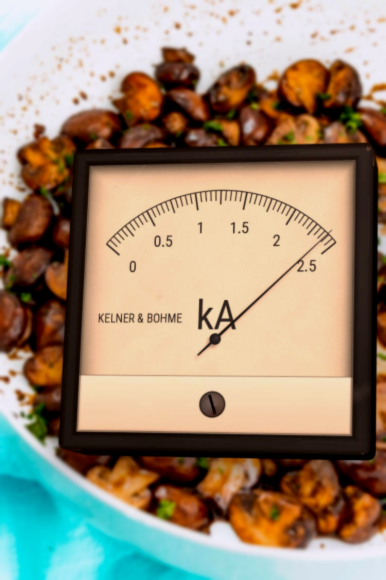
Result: 2.4 kA
